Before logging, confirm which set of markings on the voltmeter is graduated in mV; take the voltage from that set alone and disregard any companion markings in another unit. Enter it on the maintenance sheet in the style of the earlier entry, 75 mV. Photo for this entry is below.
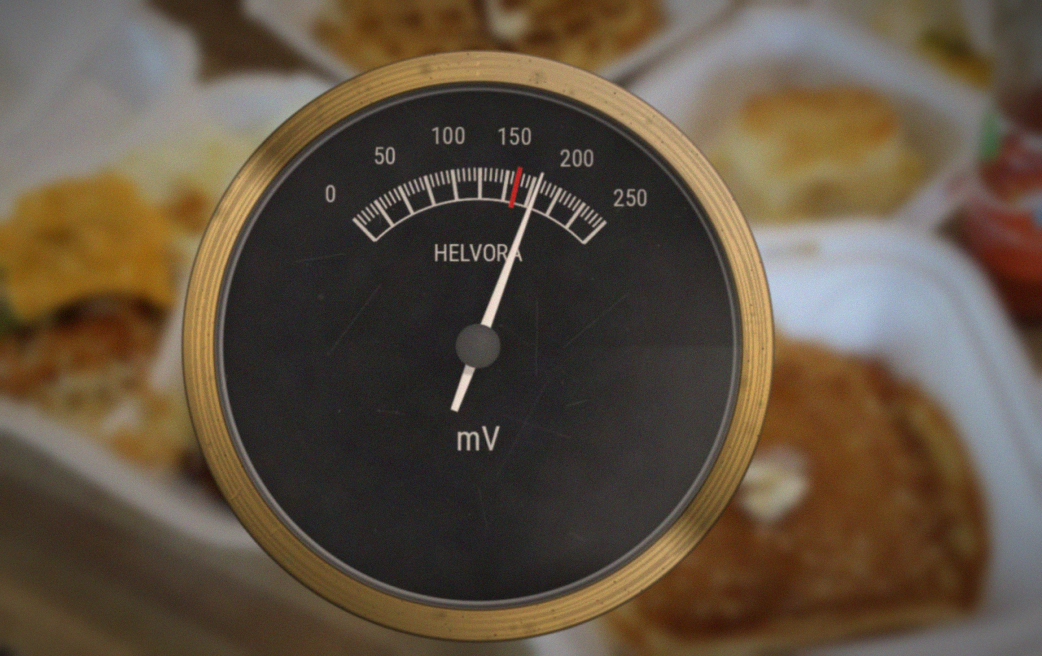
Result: 180 mV
